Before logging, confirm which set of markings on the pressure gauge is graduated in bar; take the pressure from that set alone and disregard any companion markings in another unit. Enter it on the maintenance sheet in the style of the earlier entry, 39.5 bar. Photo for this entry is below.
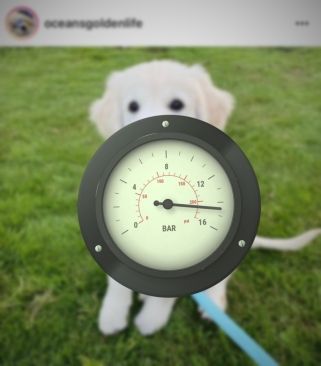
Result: 14.5 bar
